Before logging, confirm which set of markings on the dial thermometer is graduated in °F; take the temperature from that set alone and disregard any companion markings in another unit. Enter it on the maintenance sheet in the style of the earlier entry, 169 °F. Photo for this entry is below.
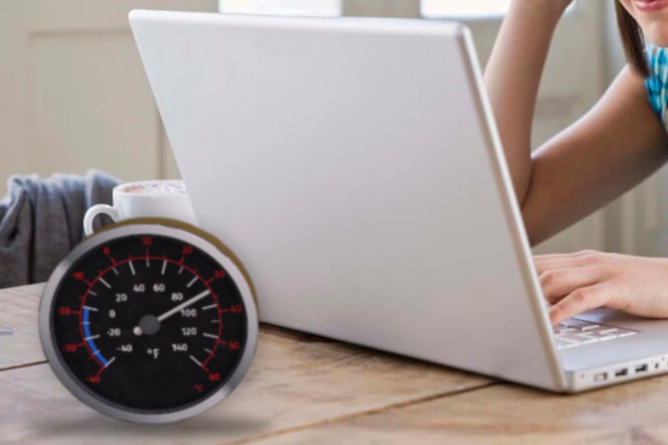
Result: 90 °F
